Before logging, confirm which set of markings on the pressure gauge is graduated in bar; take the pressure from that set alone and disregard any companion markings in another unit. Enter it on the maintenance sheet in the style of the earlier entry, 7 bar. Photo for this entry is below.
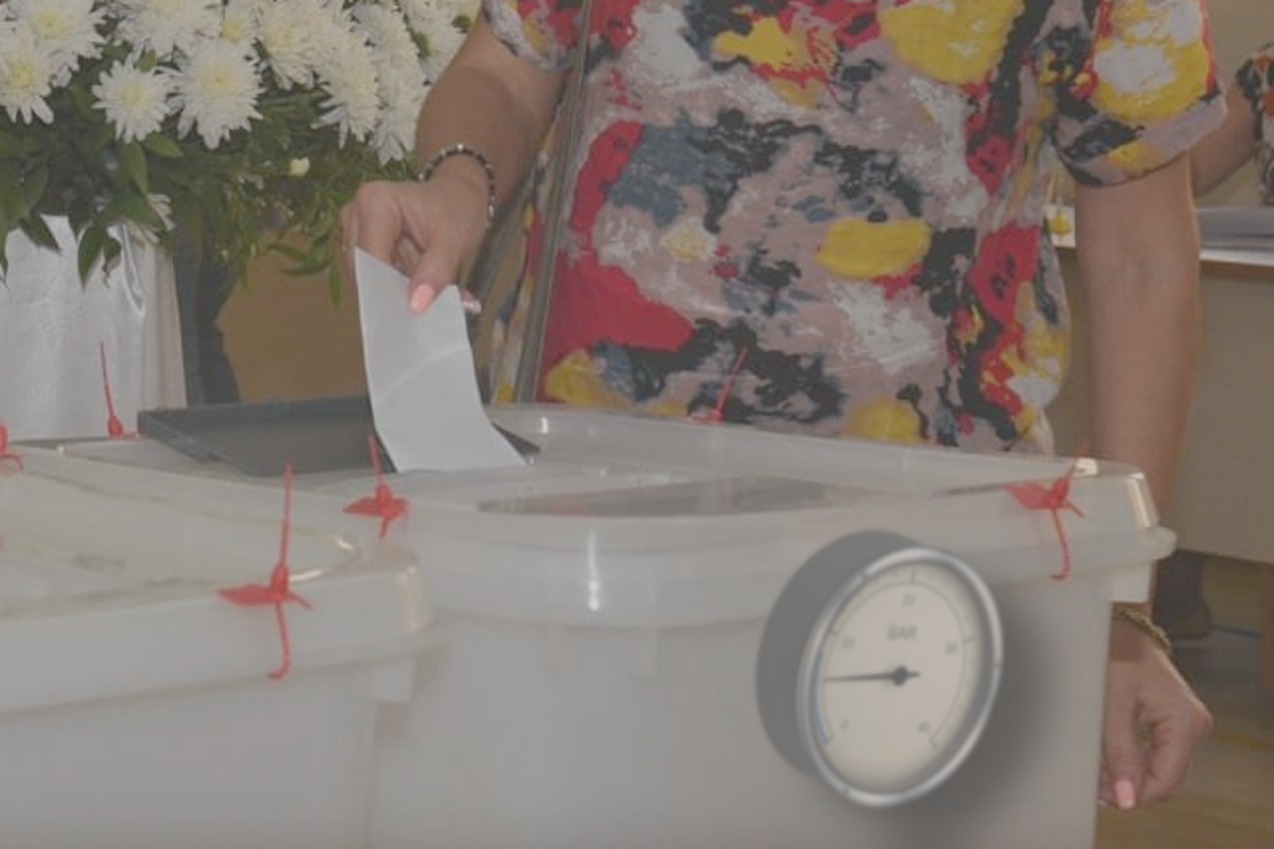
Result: 6 bar
